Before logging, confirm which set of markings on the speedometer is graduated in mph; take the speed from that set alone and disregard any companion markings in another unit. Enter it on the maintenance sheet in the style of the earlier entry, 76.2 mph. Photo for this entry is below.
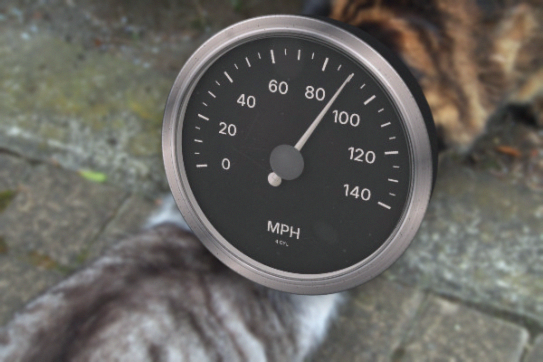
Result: 90 mph
